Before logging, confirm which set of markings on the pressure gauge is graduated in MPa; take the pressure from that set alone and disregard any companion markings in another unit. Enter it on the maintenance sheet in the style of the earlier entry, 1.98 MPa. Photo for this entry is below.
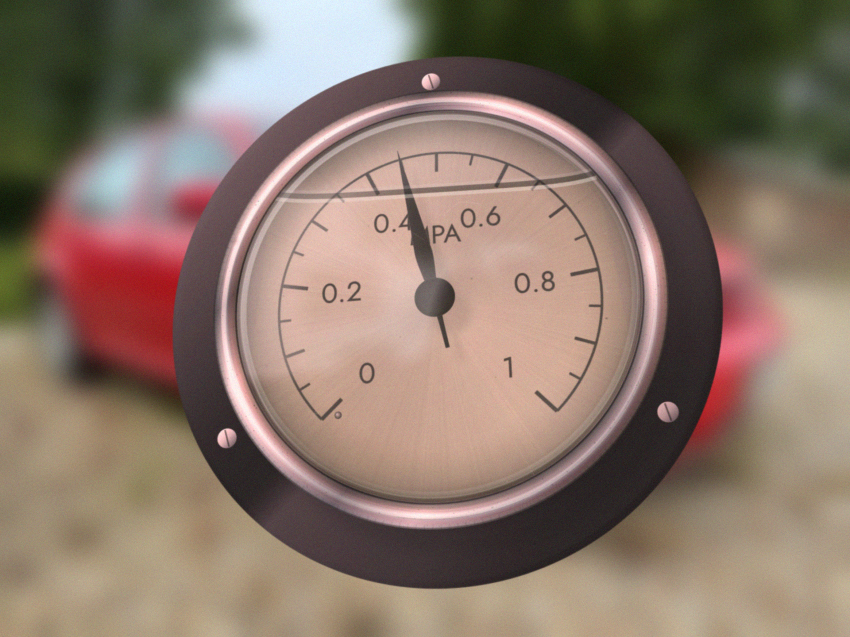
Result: 0.45 MPa
